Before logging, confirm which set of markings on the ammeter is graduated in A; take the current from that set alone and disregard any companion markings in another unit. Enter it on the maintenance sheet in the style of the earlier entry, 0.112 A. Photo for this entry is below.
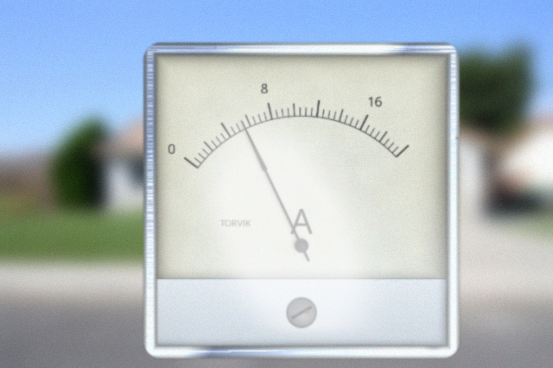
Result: 5.5 A
